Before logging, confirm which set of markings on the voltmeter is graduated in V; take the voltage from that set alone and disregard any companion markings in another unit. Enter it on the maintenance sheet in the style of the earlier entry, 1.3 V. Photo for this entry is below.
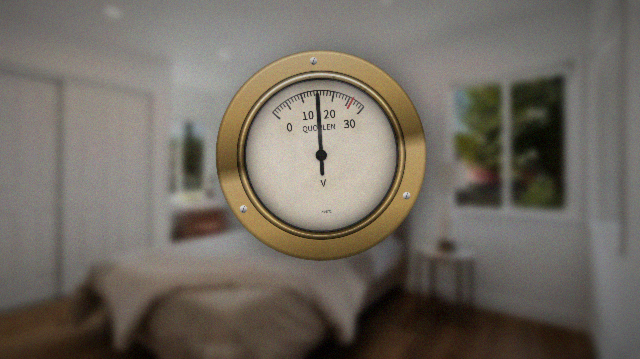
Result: 15 V
